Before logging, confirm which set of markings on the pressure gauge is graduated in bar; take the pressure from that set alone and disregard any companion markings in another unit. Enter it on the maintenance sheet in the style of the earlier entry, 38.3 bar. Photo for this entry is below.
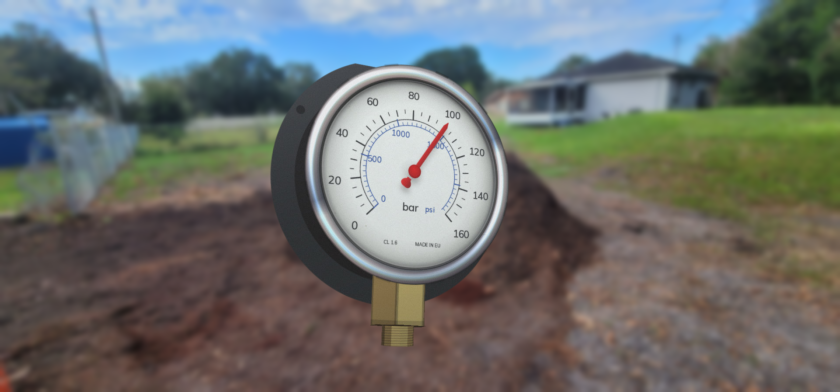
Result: 100 bar
